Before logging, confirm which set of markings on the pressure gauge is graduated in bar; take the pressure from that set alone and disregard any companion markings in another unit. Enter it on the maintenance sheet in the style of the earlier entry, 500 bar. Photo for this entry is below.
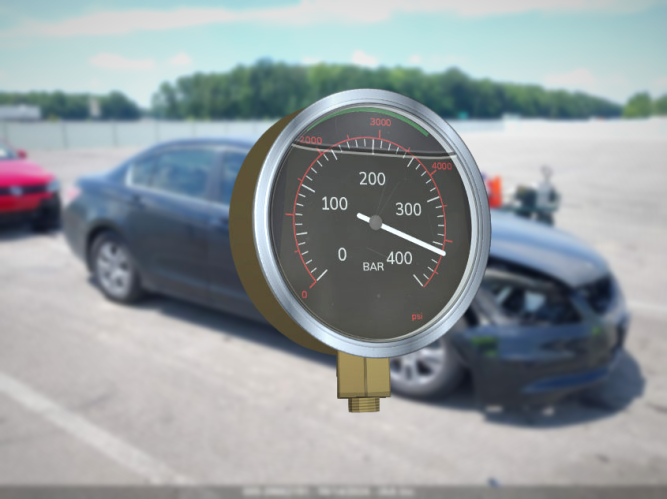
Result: 360 bar
